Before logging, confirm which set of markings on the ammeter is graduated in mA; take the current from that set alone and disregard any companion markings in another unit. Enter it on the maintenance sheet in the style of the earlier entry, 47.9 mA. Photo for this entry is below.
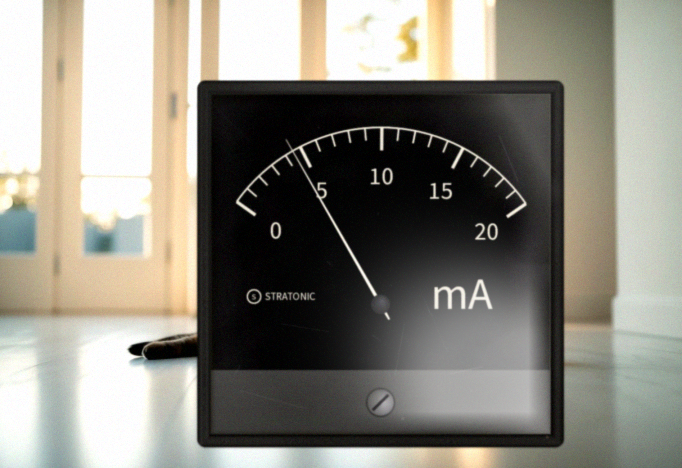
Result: 4.5 mA
